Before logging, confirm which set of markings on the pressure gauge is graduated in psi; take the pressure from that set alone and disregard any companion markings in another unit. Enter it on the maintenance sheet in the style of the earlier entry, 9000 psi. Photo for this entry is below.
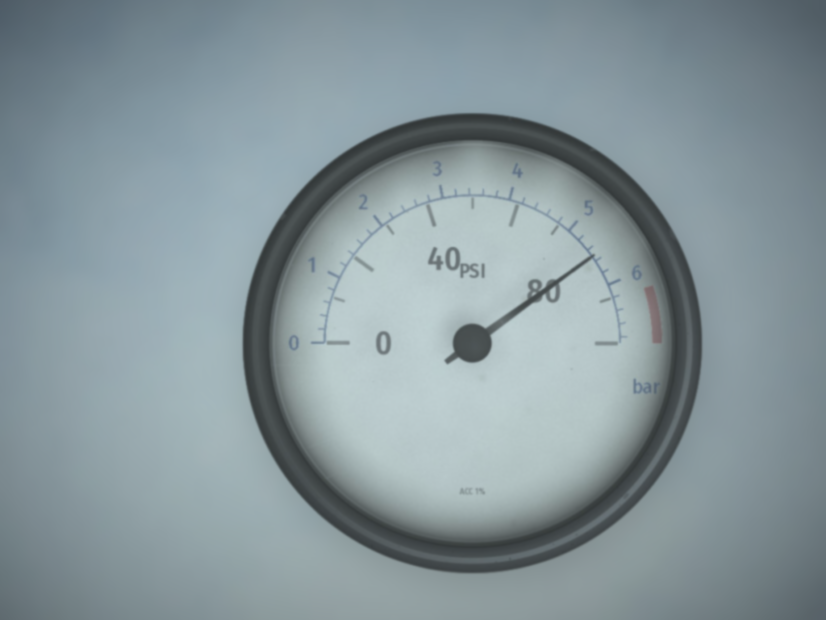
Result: 80 psi
